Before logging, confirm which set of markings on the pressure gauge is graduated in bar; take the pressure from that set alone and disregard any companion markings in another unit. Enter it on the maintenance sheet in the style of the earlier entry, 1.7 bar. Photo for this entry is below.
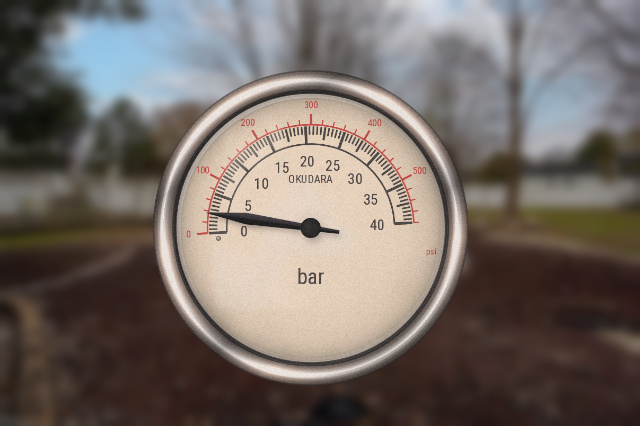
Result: 2.5 bar
